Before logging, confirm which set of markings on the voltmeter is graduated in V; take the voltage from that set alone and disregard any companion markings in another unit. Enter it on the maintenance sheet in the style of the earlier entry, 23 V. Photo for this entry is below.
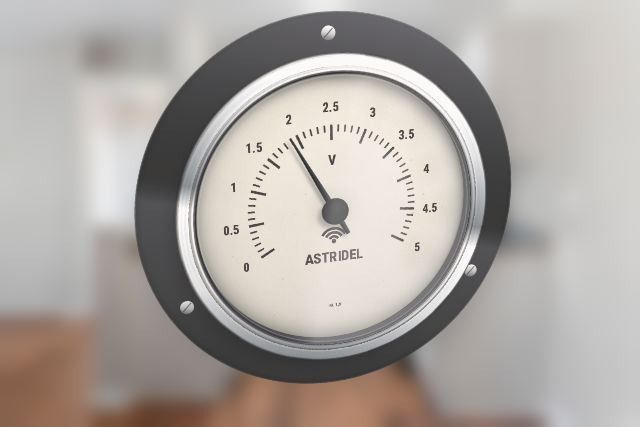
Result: 1.9 V
